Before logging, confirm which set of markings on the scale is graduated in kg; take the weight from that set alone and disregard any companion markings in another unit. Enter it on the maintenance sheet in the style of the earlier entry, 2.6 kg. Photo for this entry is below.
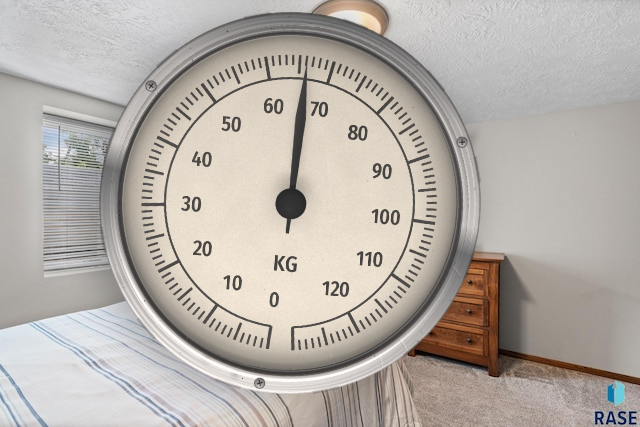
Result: 66 kg
